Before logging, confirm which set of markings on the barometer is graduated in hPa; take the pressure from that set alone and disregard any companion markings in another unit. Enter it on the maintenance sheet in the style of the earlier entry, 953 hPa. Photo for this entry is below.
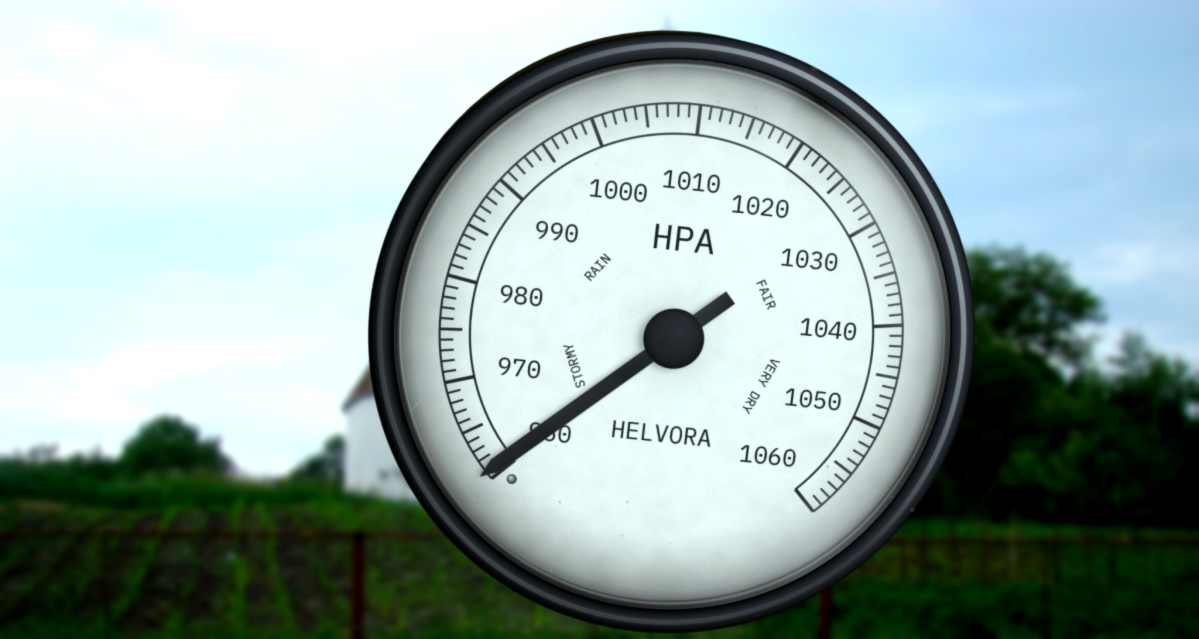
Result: 961 hPa
